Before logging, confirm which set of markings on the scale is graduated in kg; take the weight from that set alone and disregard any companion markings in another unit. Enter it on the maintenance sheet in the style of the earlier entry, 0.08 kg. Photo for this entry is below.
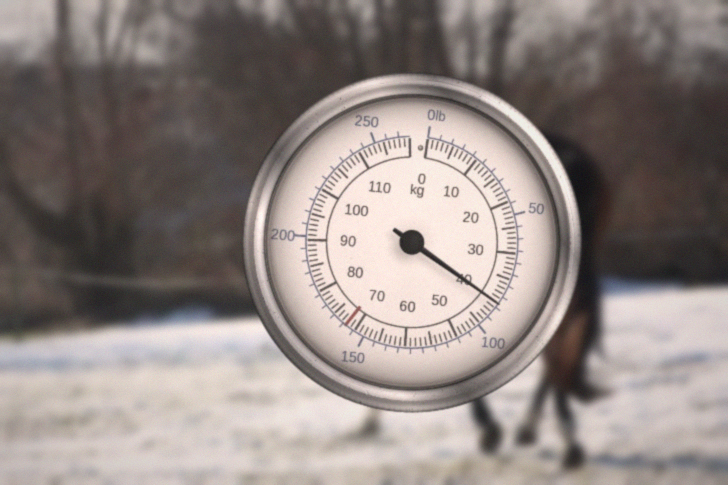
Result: 40 kg
